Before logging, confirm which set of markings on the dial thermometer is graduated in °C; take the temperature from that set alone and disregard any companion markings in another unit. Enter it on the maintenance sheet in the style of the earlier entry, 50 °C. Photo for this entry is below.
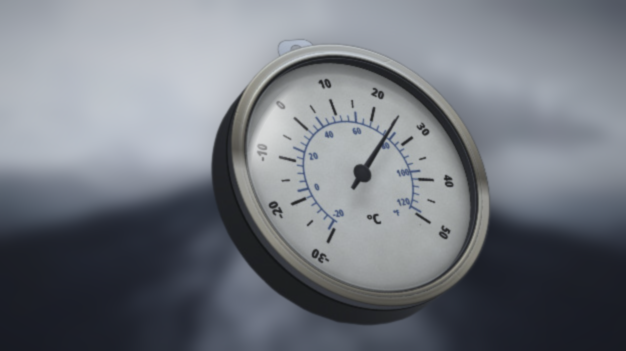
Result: 25 °C
